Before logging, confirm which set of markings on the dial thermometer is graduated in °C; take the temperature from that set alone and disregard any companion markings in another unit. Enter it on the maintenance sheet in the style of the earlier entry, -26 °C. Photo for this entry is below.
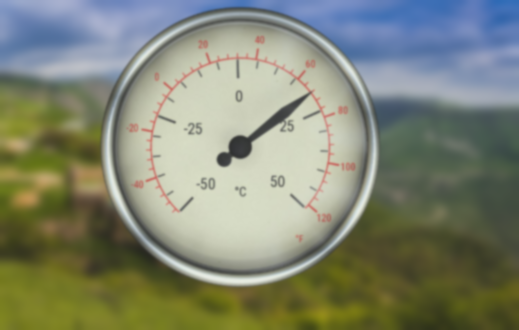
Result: 20 °C
